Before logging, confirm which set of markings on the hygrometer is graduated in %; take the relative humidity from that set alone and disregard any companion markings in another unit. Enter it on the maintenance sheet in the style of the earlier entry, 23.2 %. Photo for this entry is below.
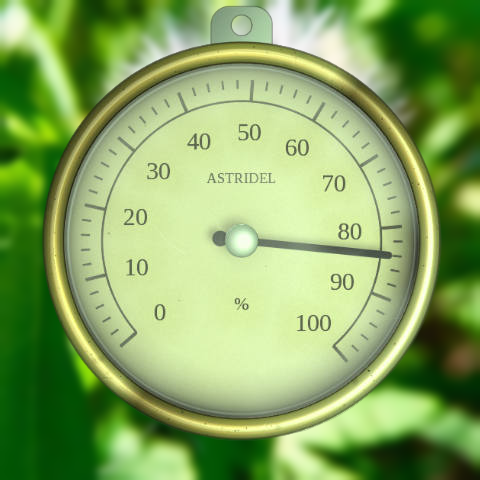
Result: 84 %
